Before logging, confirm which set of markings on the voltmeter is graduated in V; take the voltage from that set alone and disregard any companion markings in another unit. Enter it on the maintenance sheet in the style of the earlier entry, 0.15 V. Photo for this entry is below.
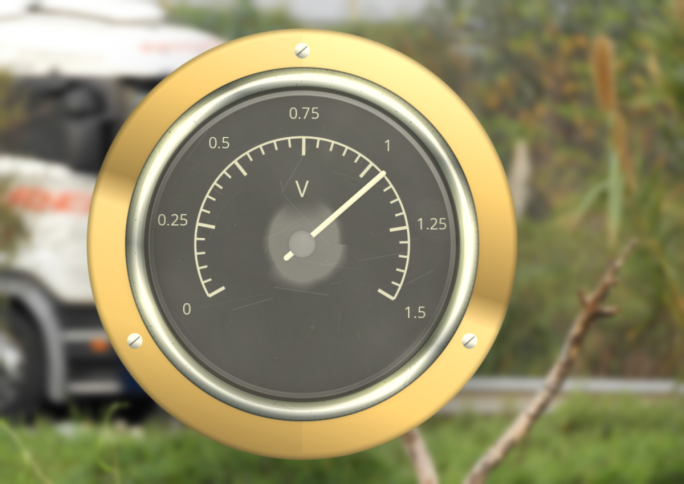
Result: 1.05 V
